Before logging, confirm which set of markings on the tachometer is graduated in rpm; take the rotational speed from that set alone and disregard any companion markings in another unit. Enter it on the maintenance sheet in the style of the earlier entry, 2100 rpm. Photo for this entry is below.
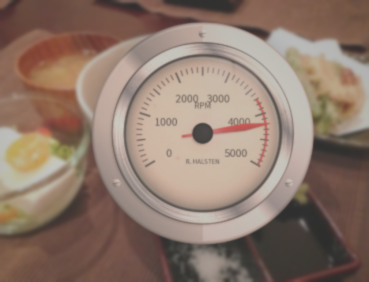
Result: 4200 rpm
